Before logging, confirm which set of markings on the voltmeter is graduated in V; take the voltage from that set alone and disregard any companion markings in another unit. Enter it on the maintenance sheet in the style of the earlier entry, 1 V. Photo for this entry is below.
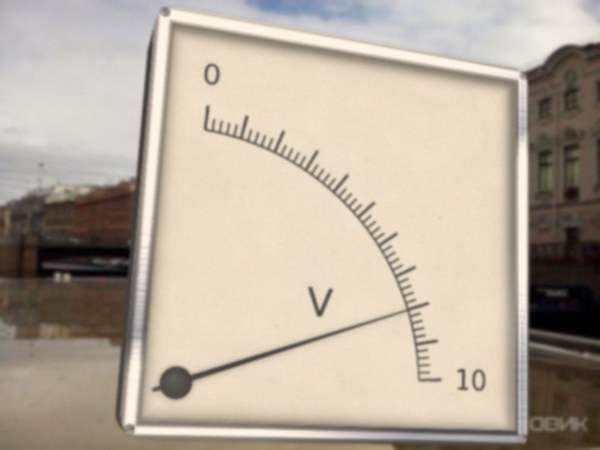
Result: 8 V
